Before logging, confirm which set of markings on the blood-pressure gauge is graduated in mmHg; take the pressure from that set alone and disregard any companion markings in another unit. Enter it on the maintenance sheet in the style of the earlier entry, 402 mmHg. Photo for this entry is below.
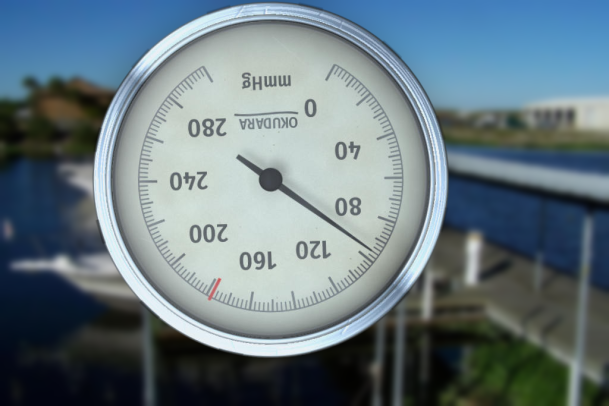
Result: 96 mmHg
